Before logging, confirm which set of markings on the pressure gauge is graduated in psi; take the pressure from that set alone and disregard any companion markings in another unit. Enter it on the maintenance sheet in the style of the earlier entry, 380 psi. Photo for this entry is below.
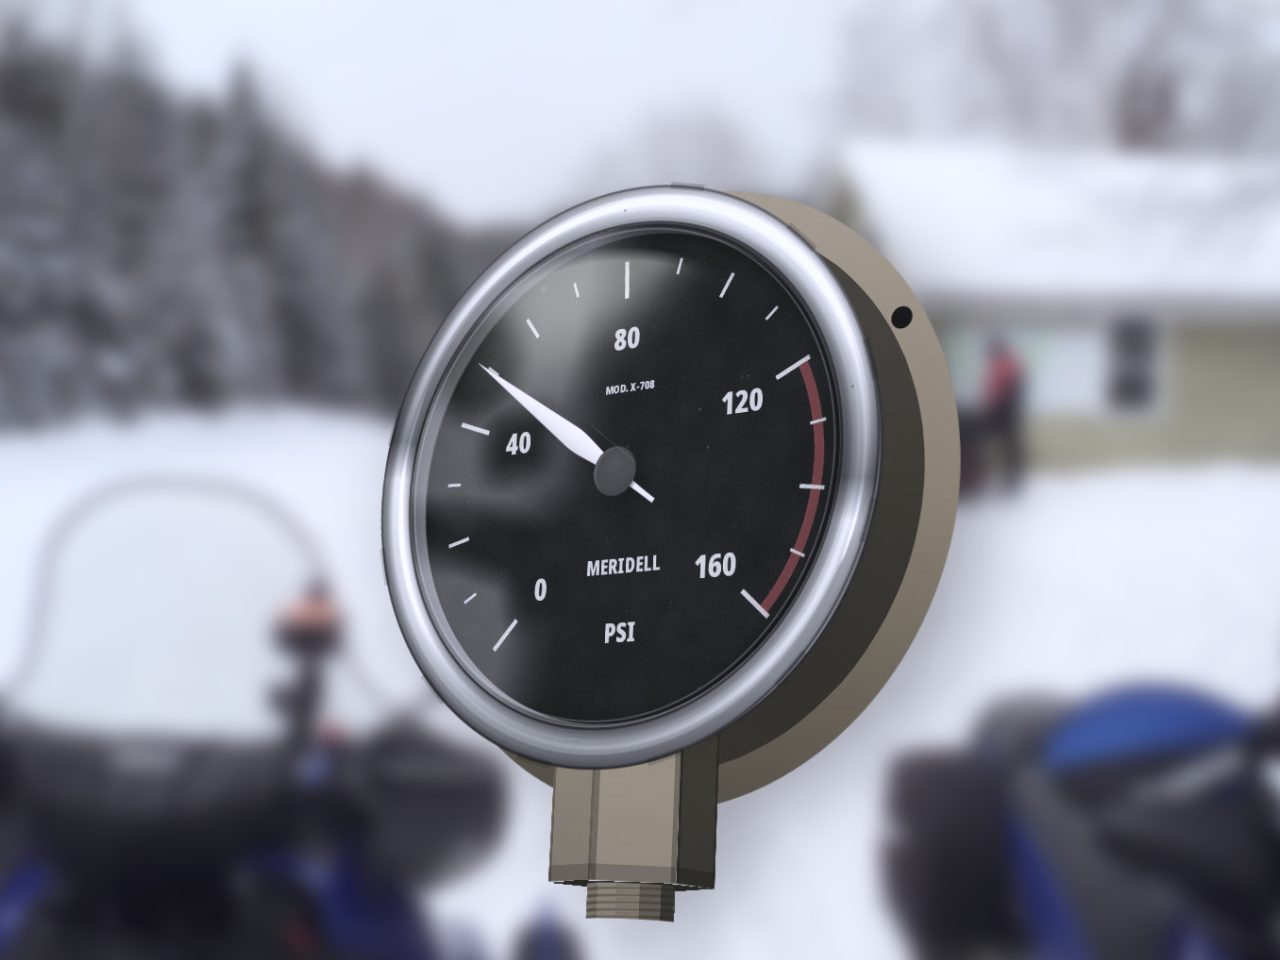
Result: 50 psi
